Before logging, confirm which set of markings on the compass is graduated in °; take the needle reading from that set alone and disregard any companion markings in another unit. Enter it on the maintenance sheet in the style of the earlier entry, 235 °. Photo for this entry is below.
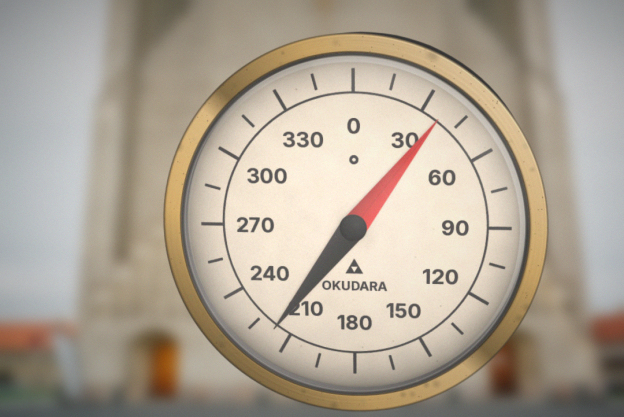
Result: 37.5 °
